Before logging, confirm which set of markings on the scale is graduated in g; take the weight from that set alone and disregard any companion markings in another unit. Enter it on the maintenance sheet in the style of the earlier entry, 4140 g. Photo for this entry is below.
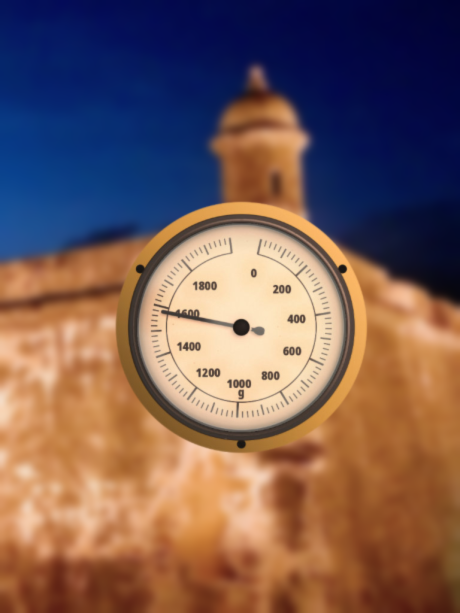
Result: 1580 g
